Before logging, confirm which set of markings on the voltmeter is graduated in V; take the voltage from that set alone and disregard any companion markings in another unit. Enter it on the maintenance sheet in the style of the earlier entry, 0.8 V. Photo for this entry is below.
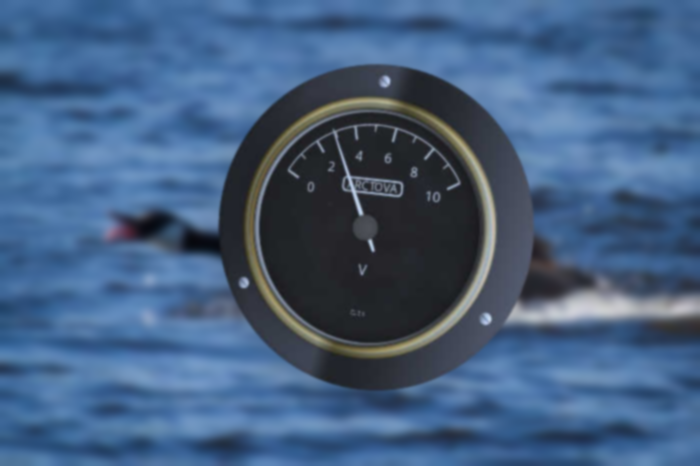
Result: 3 V
